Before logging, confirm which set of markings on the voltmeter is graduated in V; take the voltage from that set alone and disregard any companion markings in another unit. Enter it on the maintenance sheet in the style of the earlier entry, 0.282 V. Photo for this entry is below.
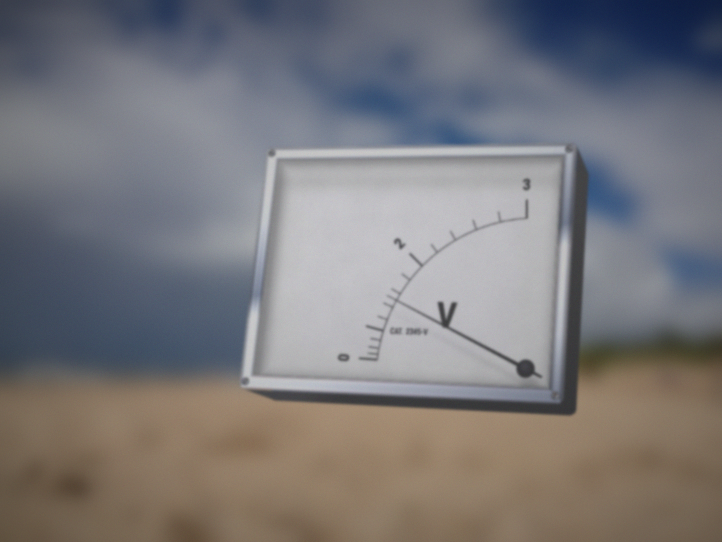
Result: 1.5 V
